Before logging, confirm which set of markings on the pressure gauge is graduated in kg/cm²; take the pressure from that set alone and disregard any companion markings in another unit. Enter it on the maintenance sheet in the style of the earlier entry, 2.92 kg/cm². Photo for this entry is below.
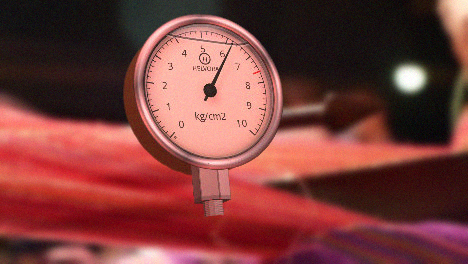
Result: 6.2 kg/cm²
